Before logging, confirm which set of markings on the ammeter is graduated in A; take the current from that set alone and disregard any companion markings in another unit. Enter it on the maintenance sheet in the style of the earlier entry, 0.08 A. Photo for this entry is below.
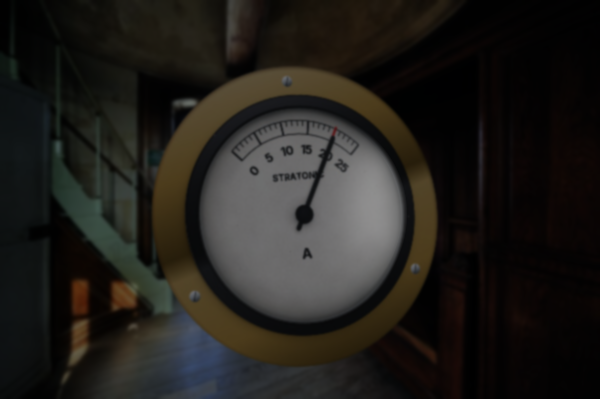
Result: 20 A
